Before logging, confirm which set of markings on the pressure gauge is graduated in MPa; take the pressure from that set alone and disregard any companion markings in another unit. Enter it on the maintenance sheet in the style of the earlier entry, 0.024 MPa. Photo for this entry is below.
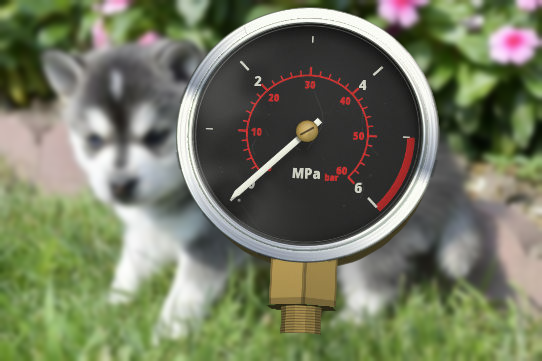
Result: 0 MPa
